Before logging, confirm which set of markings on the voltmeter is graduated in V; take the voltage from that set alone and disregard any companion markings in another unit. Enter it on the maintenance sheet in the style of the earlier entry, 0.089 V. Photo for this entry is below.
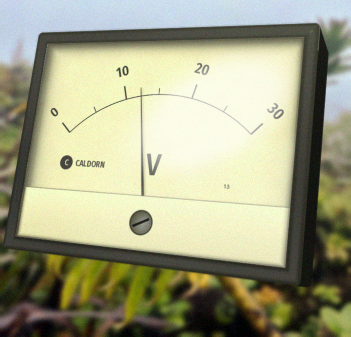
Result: 12.5 V
